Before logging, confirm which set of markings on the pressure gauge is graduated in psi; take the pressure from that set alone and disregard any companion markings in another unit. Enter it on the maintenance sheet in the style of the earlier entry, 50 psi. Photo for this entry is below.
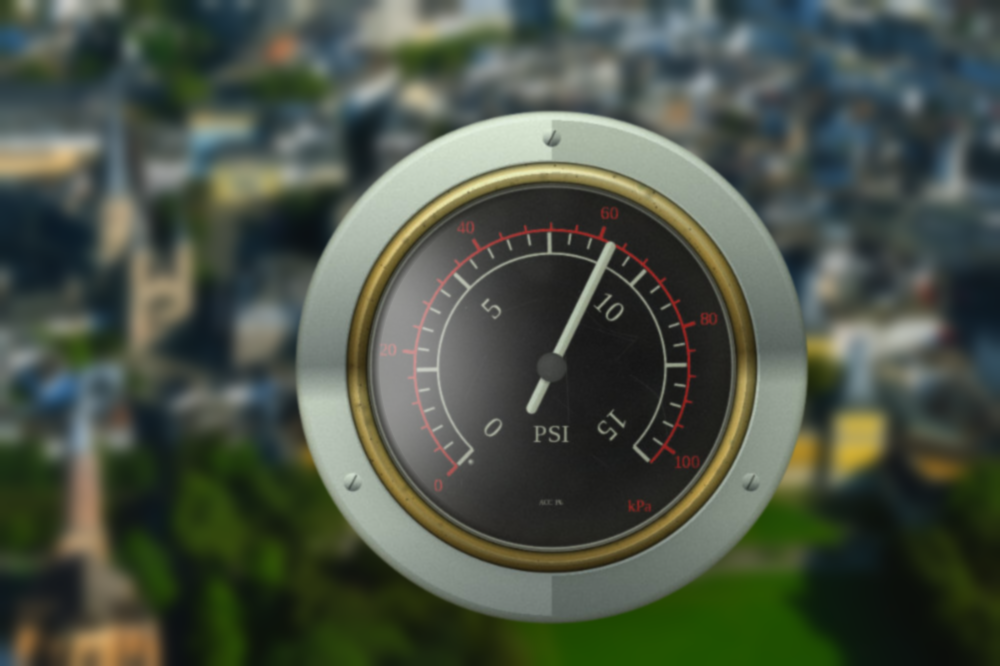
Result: 9 psi
